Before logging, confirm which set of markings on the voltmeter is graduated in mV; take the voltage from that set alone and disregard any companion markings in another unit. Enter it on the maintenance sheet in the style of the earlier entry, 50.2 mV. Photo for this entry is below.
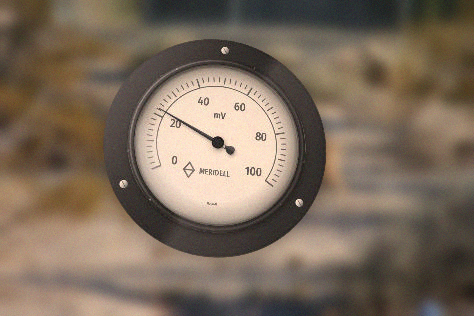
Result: 22 mV
